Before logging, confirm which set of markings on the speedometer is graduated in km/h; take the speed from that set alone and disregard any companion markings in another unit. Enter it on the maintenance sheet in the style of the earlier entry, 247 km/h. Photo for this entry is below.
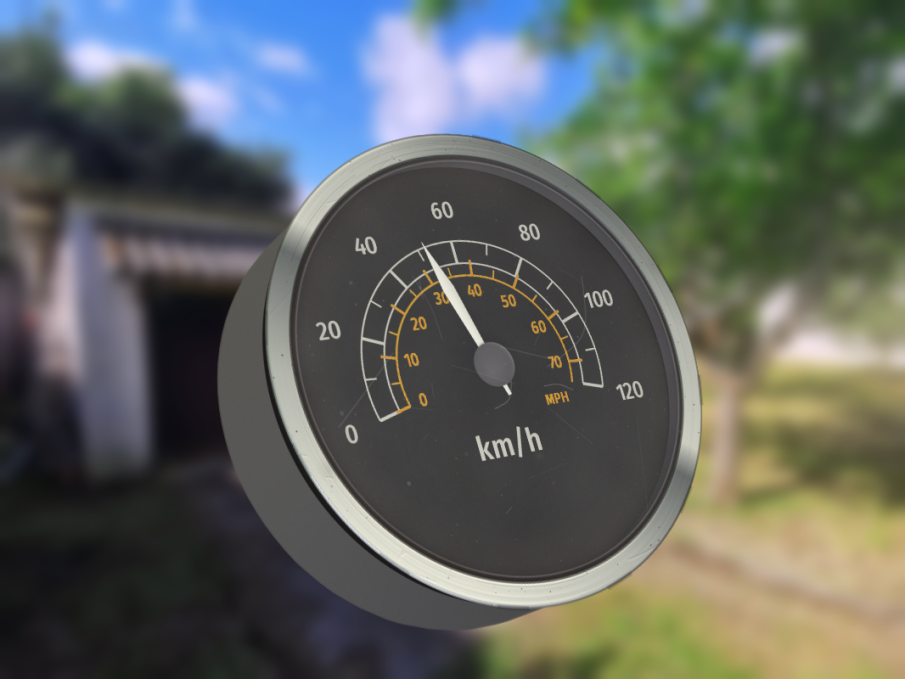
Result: 50 km/h
